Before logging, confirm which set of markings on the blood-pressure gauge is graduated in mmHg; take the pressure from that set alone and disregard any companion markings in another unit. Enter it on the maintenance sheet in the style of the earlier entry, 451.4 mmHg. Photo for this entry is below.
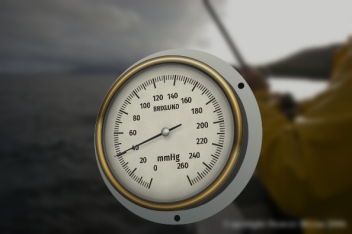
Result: 40 mmHg
